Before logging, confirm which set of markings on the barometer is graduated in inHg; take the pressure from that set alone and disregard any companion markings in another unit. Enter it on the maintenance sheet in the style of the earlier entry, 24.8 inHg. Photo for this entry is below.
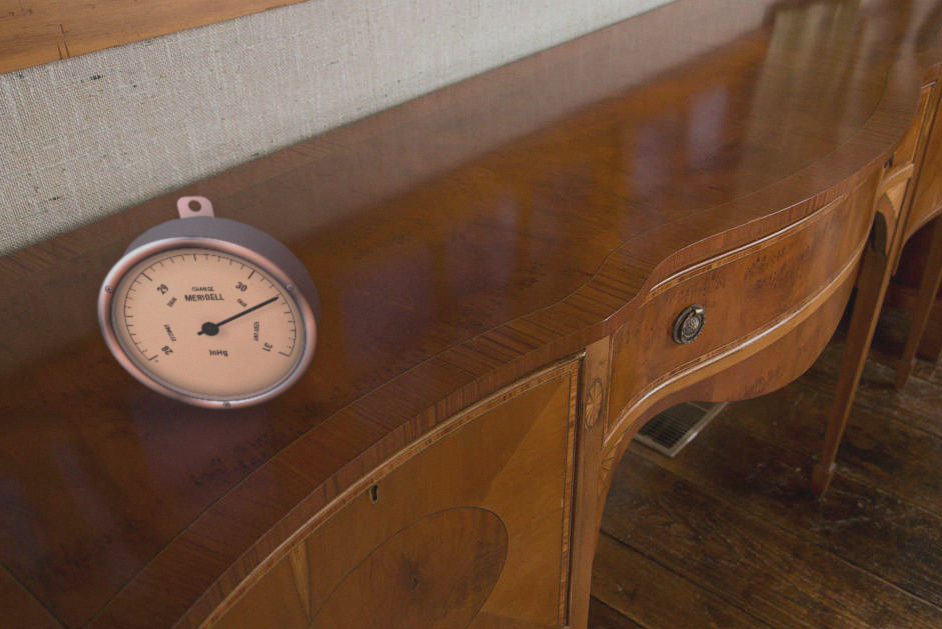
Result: 30.3 inHg
